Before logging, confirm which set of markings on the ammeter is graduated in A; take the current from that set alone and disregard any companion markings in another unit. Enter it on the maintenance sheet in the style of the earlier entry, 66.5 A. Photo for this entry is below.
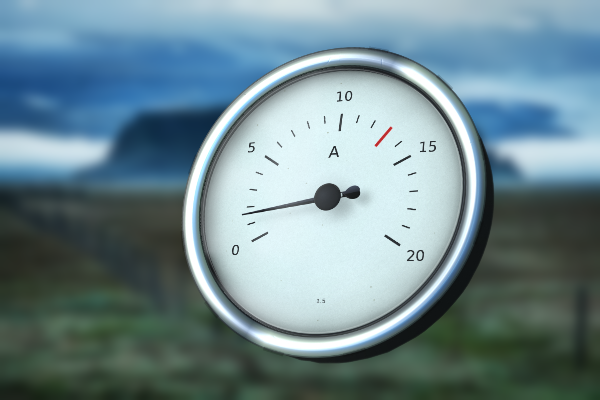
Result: 1.5 A
